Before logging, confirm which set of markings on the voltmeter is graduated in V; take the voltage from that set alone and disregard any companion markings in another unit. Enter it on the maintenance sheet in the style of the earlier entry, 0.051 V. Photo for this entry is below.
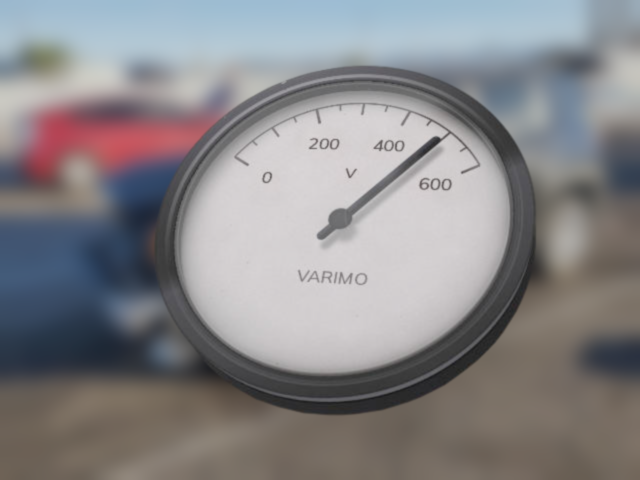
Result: 500 V
